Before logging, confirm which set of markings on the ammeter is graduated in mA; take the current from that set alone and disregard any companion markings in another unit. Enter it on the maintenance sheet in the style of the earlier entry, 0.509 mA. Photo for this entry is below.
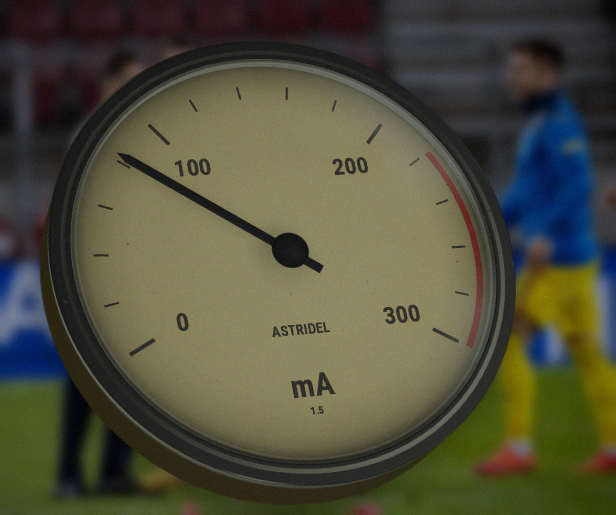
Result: 80 mA
